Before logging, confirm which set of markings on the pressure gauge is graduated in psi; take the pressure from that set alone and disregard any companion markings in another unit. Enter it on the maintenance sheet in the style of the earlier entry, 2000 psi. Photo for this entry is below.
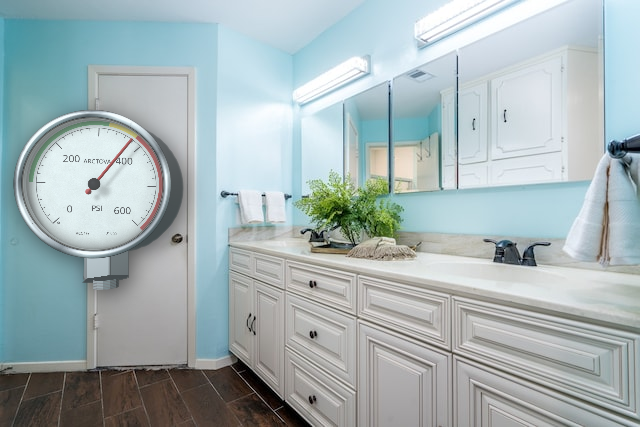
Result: 380 psi
